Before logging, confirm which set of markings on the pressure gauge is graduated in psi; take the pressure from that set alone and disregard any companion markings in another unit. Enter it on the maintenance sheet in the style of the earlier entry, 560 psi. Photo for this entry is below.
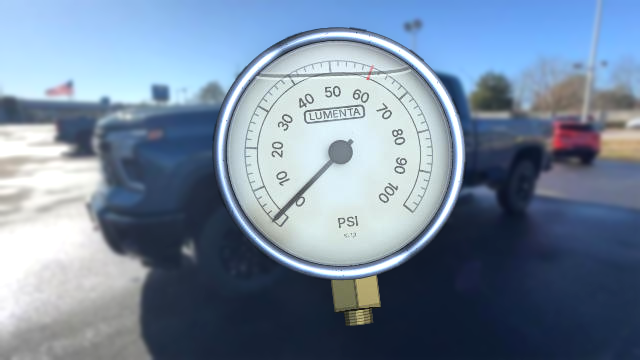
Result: 2 psi
